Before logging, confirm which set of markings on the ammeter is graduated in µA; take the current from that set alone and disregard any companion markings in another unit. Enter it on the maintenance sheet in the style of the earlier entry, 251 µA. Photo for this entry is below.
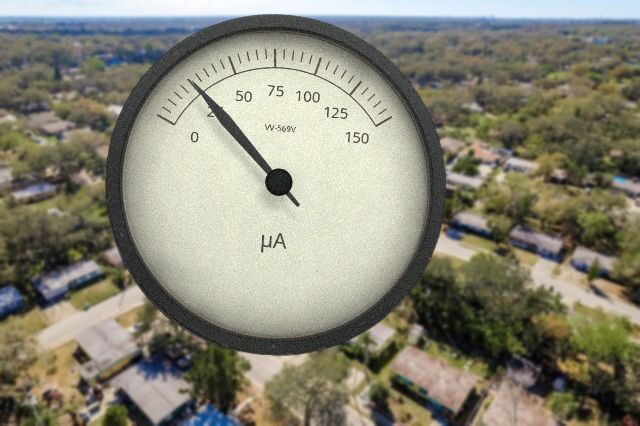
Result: 25 µA
